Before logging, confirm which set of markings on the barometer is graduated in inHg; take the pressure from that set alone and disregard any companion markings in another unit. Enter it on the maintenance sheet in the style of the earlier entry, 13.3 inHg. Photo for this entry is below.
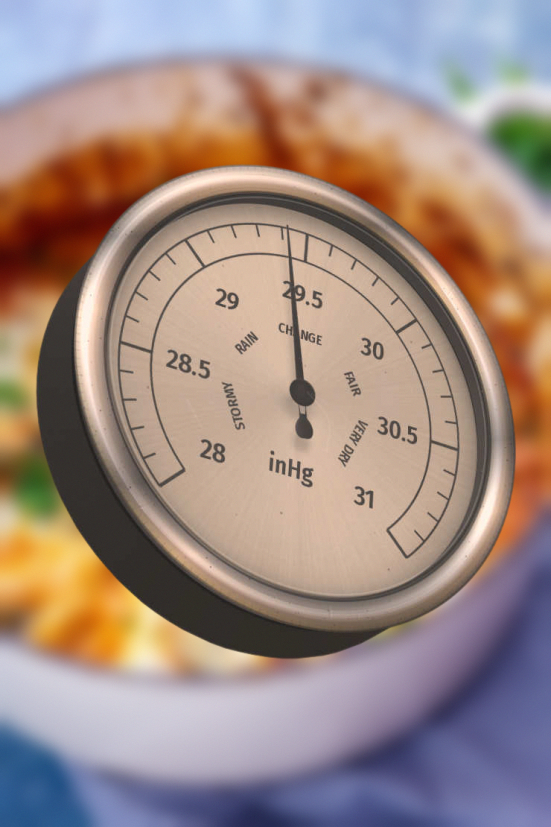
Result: 29.4 inHg
